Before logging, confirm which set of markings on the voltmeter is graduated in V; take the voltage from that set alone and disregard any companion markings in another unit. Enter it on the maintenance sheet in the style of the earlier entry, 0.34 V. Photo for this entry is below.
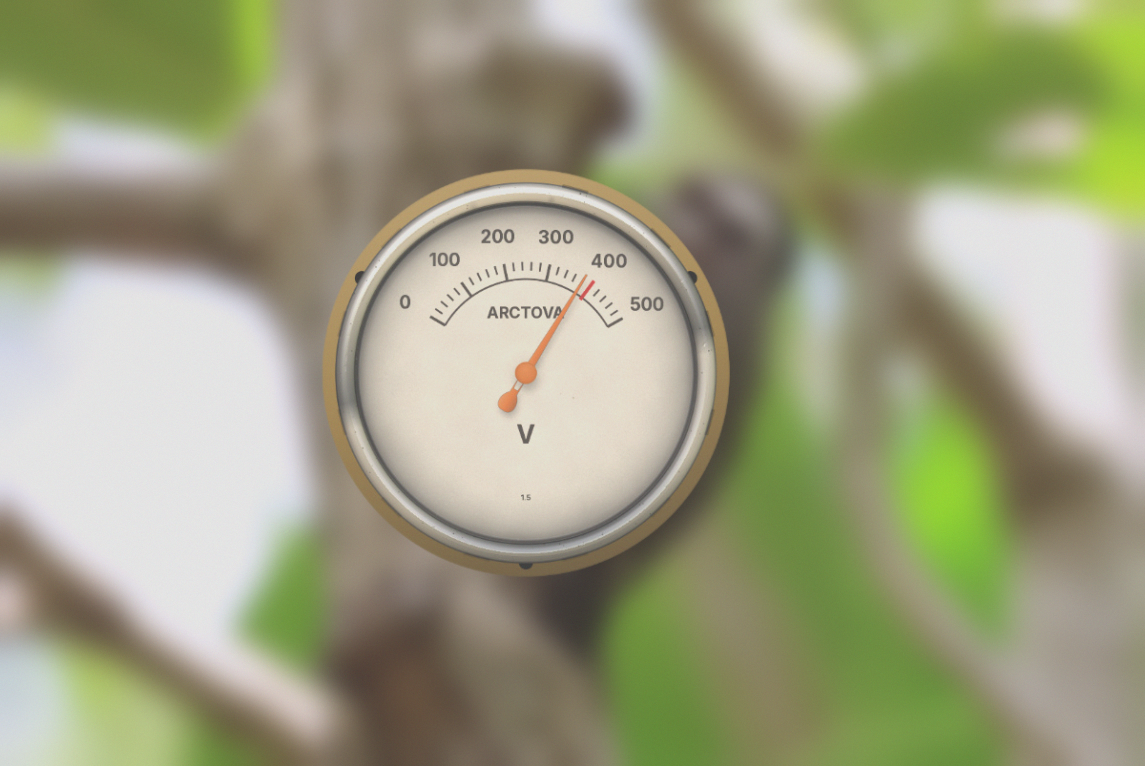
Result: 380 V
